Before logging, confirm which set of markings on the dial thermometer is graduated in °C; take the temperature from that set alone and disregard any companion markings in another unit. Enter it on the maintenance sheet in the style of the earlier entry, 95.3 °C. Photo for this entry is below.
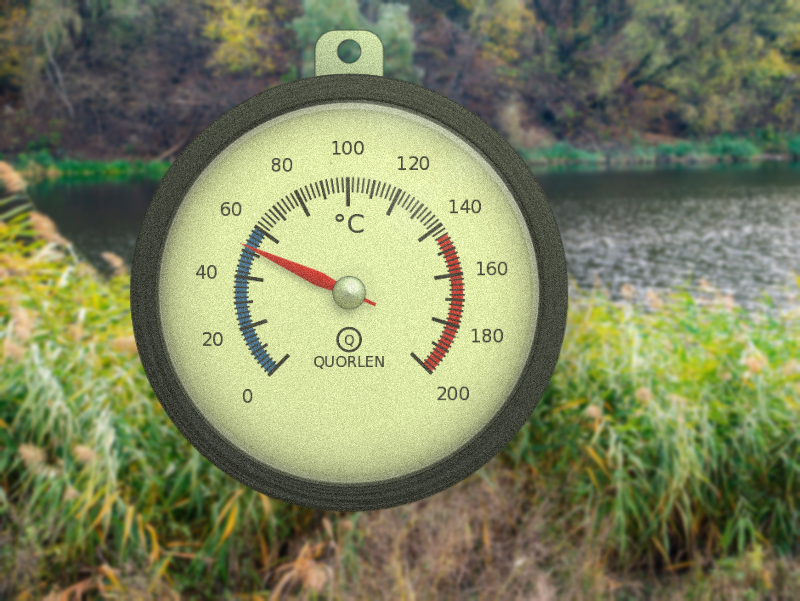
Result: 52 °C
